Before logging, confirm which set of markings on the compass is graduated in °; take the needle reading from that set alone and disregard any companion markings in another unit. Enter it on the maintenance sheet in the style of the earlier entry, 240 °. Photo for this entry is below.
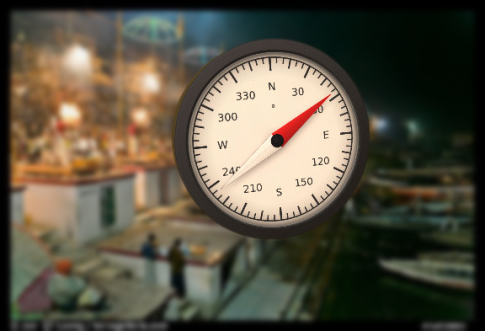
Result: 55 °
